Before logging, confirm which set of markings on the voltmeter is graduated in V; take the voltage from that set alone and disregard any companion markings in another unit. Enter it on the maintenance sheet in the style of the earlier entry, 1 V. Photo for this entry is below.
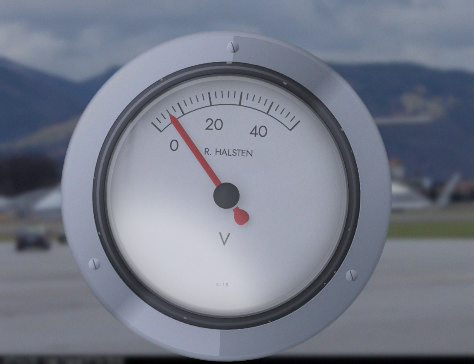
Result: 6 V
